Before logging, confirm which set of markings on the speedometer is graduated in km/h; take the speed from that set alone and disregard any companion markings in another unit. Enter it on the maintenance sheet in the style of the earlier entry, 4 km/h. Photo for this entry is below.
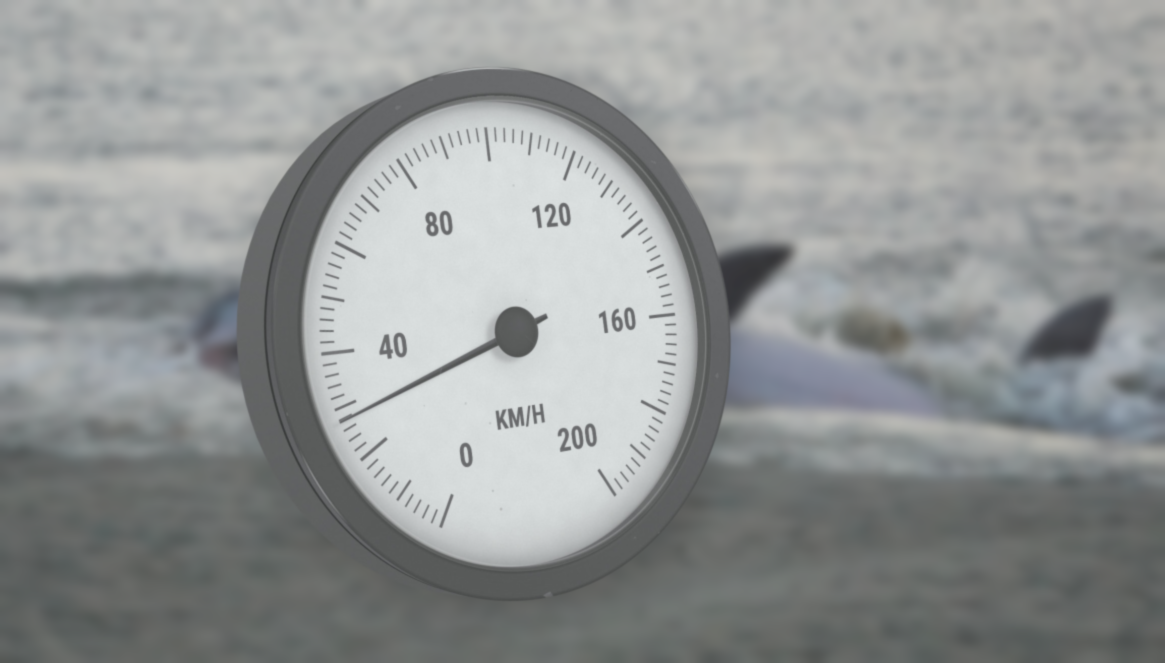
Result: 28 km/h
